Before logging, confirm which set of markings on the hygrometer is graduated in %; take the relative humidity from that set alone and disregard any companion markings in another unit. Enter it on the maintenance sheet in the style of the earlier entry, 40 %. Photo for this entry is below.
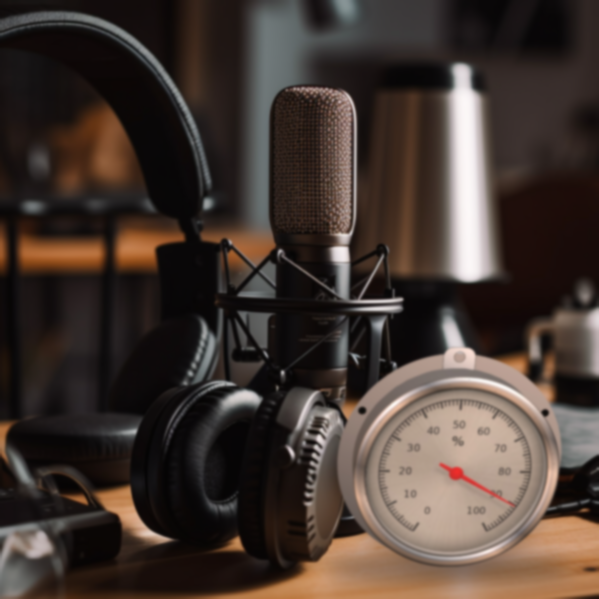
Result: 90 %
